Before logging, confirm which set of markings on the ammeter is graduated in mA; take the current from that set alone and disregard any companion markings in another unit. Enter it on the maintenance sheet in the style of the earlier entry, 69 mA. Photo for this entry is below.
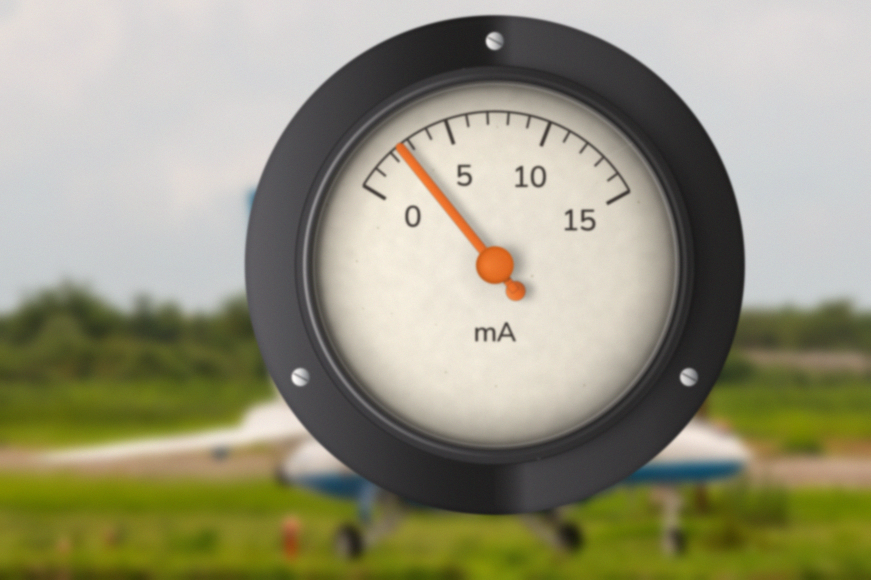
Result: 2.5 mA
